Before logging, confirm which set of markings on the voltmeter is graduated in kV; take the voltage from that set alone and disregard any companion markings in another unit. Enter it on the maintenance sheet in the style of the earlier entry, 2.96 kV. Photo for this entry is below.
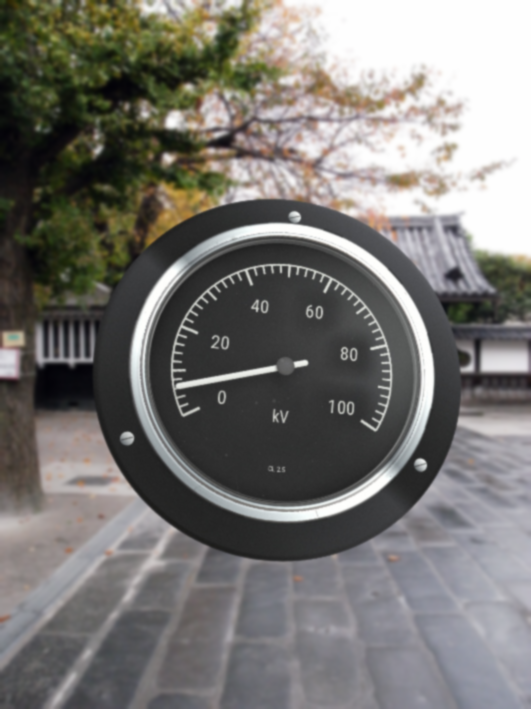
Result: 6 kV
